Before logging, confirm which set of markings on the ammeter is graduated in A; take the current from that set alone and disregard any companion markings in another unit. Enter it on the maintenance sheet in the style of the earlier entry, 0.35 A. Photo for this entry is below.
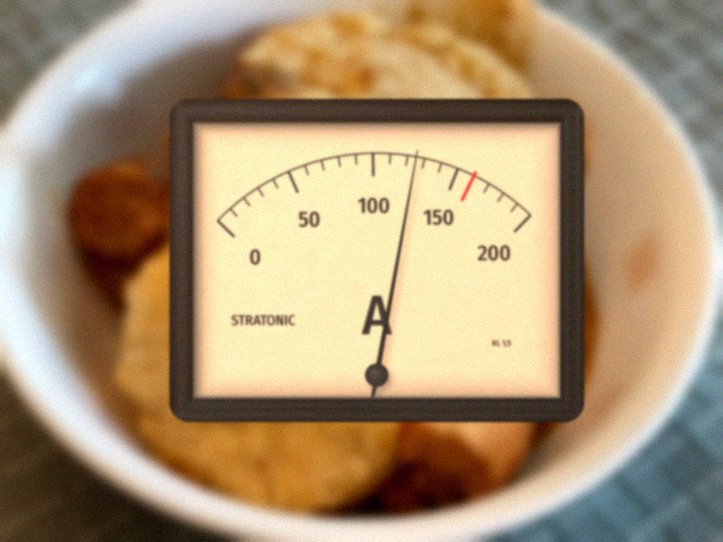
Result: 125 A
